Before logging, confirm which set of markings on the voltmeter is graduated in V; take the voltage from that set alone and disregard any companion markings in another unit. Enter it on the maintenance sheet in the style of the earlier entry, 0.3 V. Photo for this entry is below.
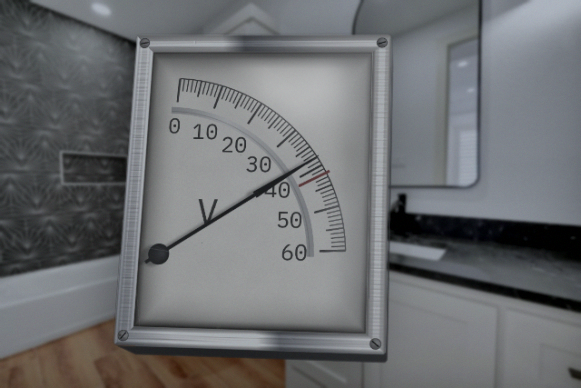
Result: 38 V
